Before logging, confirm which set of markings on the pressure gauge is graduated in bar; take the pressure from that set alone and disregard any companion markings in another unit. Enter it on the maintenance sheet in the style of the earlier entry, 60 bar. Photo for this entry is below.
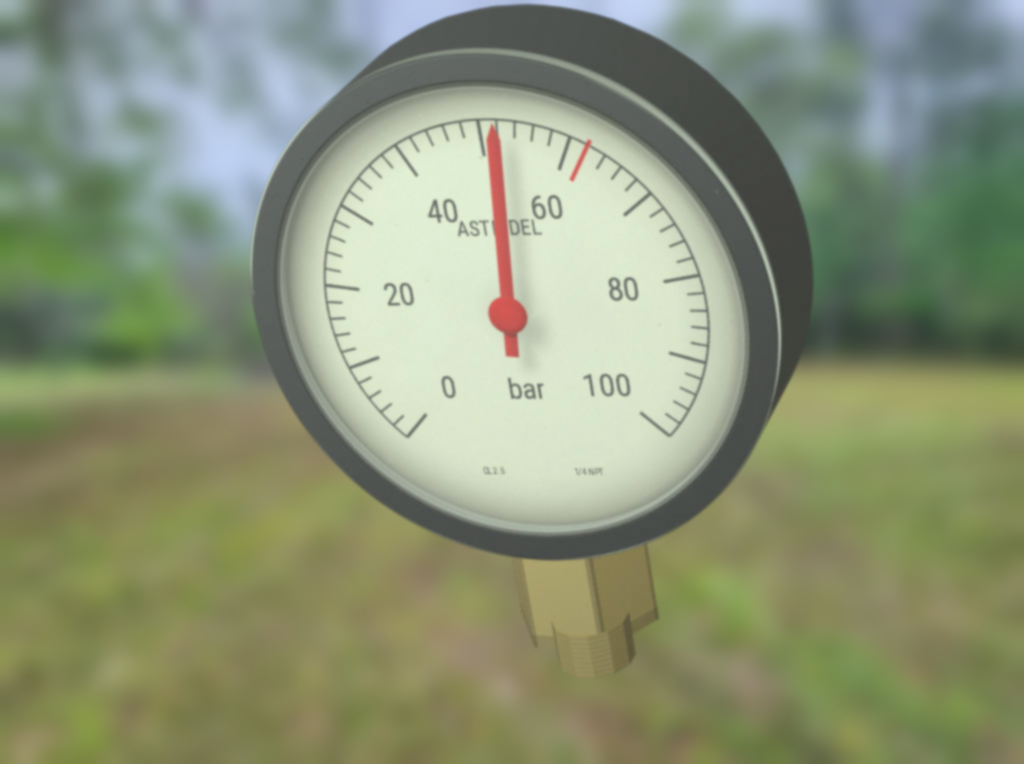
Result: 52 bar
